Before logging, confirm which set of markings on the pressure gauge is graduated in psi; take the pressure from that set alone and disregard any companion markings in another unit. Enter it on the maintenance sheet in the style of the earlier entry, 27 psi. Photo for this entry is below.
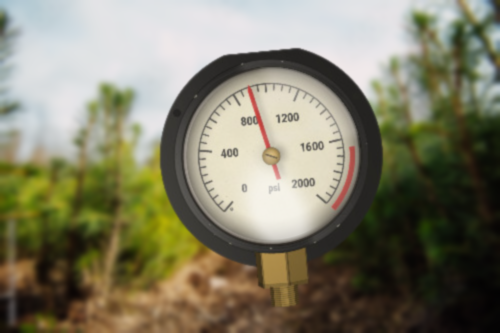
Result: 900 psi
